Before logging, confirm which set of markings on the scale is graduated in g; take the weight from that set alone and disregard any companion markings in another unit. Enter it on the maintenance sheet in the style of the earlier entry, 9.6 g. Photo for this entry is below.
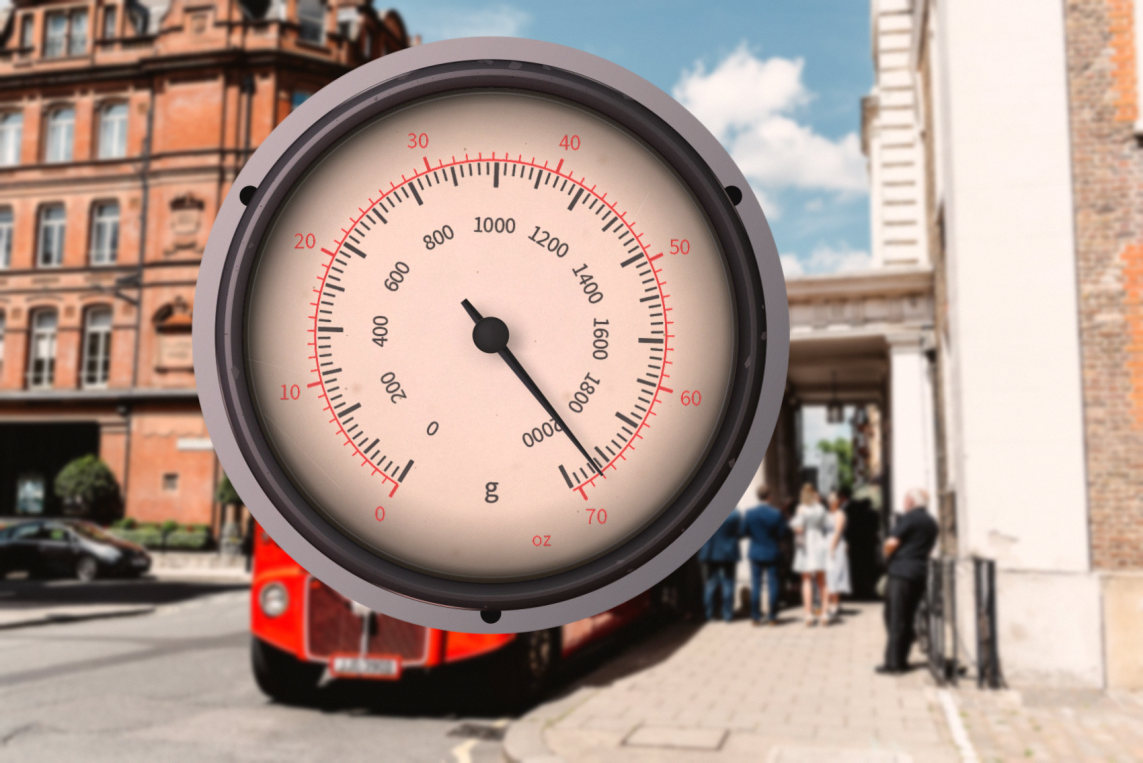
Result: 1930 g
